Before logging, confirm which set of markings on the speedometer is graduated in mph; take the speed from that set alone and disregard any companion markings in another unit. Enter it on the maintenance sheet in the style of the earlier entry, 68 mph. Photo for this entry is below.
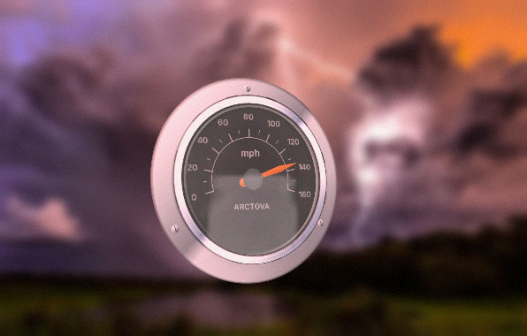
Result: 135 mph
